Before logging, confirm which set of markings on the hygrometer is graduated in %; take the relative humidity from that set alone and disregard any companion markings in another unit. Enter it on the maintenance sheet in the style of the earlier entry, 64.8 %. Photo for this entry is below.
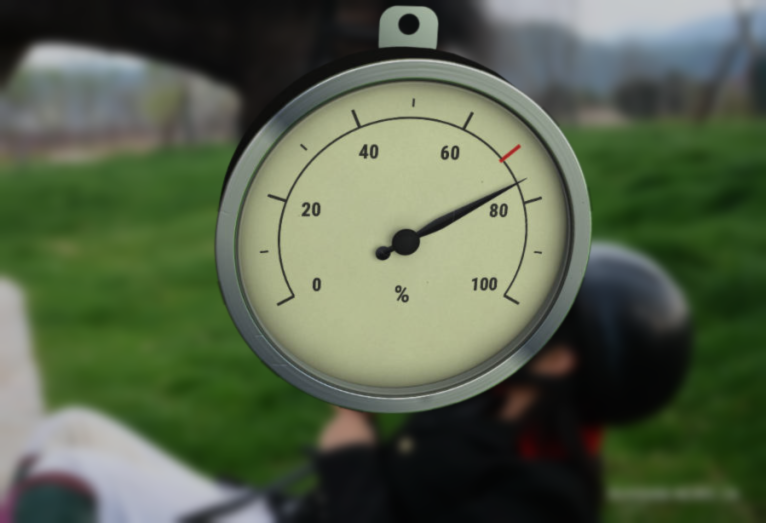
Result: 75 %
